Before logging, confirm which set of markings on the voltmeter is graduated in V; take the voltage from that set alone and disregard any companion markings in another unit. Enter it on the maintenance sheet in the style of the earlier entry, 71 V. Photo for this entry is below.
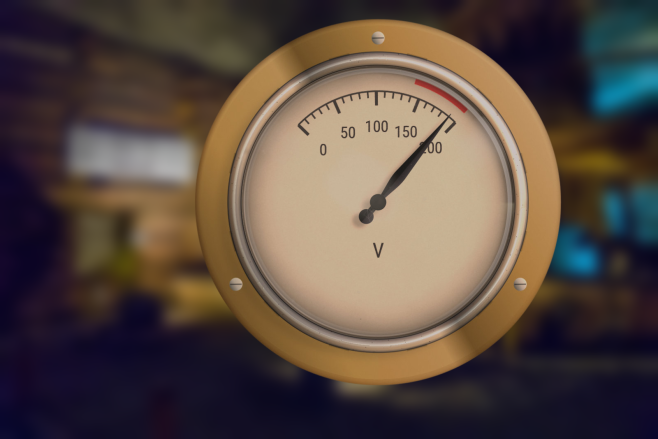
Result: 190 V
